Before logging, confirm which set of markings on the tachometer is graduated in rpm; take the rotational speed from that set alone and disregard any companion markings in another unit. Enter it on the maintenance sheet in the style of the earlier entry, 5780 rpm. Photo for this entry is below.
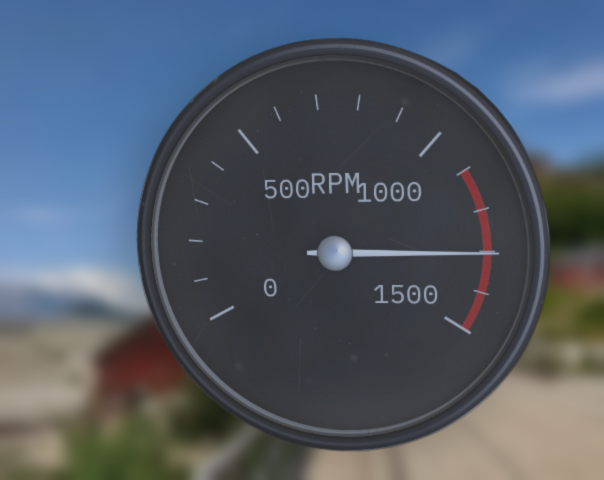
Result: 1300 rpm
